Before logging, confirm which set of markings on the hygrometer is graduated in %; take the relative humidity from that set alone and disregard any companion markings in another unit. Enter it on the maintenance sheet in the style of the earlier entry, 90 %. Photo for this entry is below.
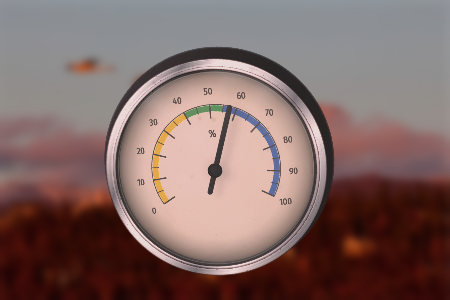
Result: 57.5 %
